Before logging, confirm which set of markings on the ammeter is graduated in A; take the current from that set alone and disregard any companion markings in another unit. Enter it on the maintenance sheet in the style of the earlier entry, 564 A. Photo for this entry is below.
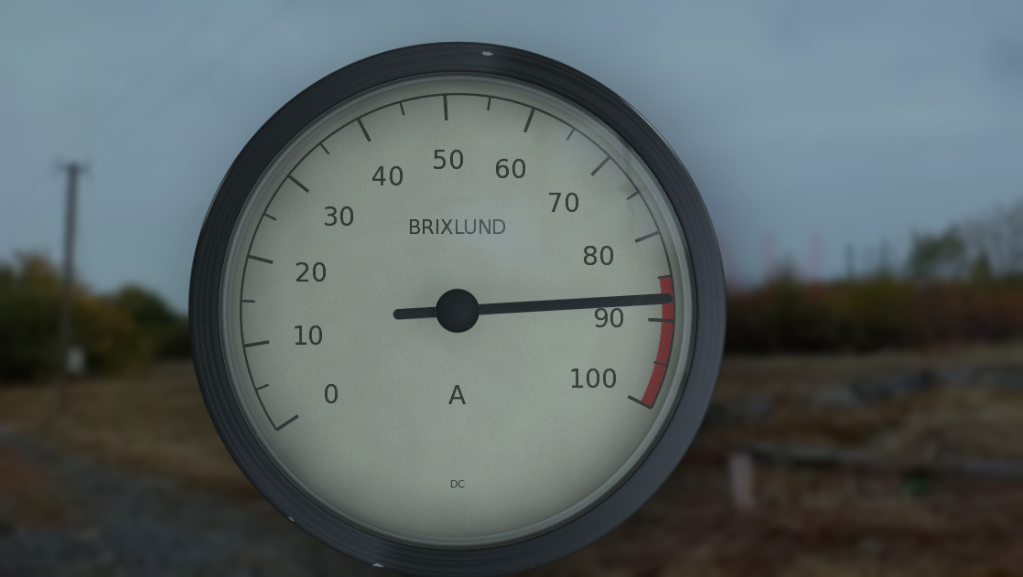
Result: 87.5 A
